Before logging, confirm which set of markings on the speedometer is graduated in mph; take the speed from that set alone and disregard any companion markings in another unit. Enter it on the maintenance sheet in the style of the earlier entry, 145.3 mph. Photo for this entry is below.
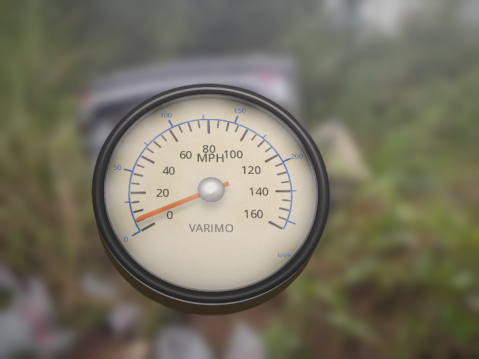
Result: 5 mph
